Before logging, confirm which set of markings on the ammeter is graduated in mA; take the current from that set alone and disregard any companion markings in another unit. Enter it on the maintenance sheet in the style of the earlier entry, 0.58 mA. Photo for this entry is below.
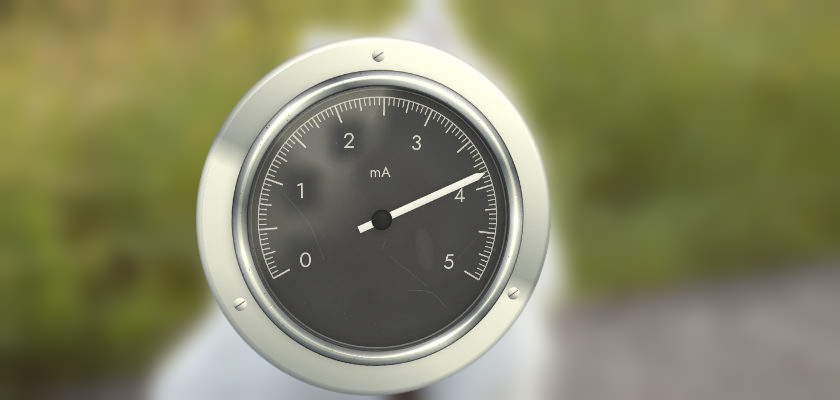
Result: 3.85 mA
